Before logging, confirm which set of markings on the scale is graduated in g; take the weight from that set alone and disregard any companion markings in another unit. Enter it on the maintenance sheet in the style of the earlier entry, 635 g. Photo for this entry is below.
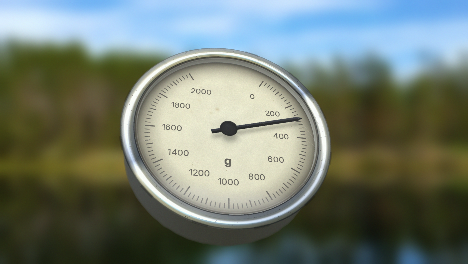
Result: 300 g
